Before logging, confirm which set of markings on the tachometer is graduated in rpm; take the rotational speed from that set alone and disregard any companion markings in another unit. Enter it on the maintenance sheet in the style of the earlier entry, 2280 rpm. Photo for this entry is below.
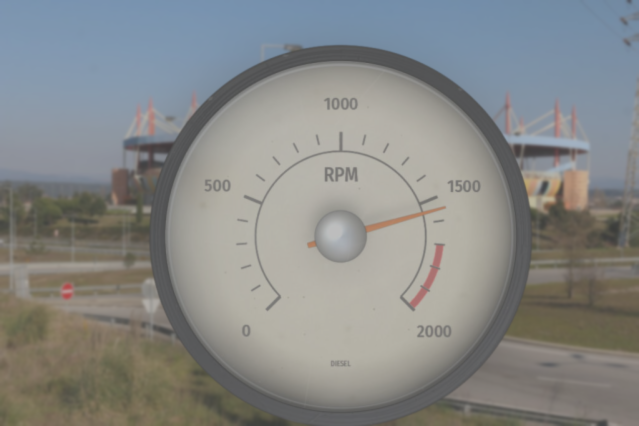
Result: 1550 rpm
